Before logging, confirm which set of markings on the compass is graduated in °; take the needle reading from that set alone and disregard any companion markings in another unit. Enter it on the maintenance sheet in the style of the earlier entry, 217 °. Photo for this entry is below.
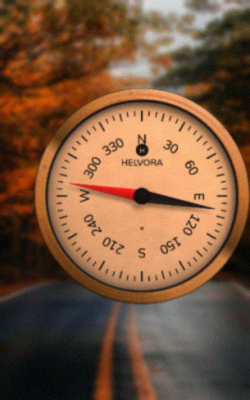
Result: 280 °
